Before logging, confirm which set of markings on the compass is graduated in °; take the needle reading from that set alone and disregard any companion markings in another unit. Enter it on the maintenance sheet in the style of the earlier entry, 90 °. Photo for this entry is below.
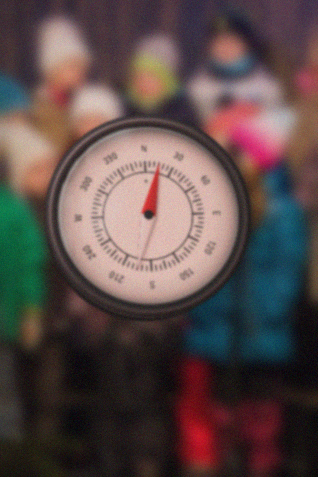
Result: 15 °
